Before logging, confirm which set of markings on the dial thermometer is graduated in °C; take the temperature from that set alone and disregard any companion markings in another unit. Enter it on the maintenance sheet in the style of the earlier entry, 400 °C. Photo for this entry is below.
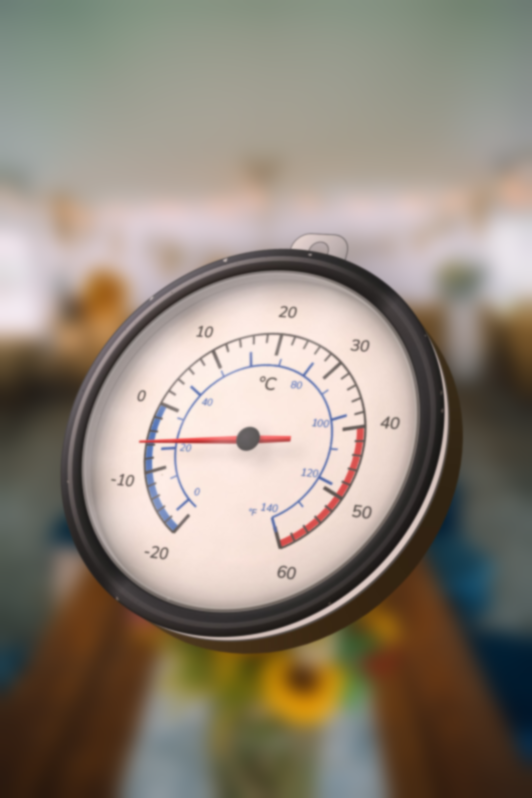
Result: -6 °C
